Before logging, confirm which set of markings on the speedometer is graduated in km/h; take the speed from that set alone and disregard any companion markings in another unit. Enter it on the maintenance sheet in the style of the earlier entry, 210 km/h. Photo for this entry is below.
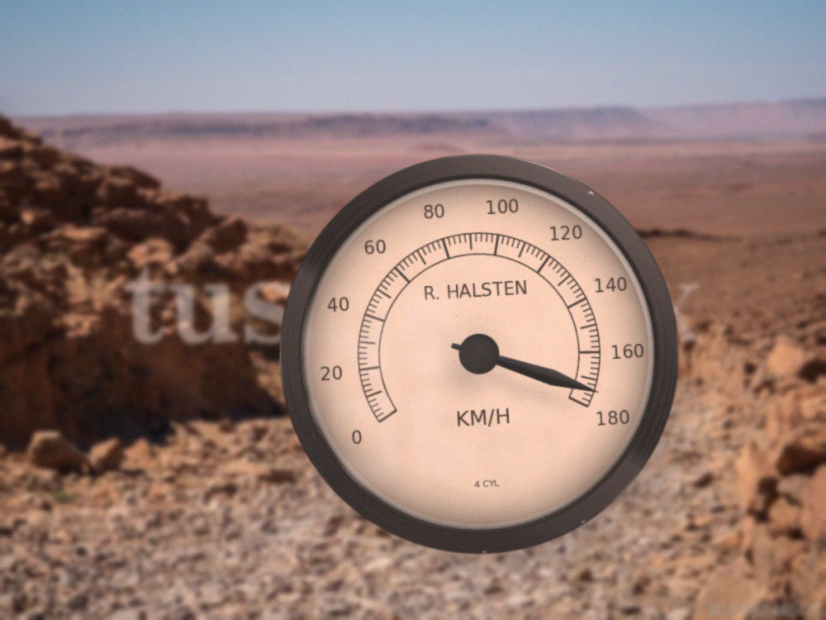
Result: 174 km/h
